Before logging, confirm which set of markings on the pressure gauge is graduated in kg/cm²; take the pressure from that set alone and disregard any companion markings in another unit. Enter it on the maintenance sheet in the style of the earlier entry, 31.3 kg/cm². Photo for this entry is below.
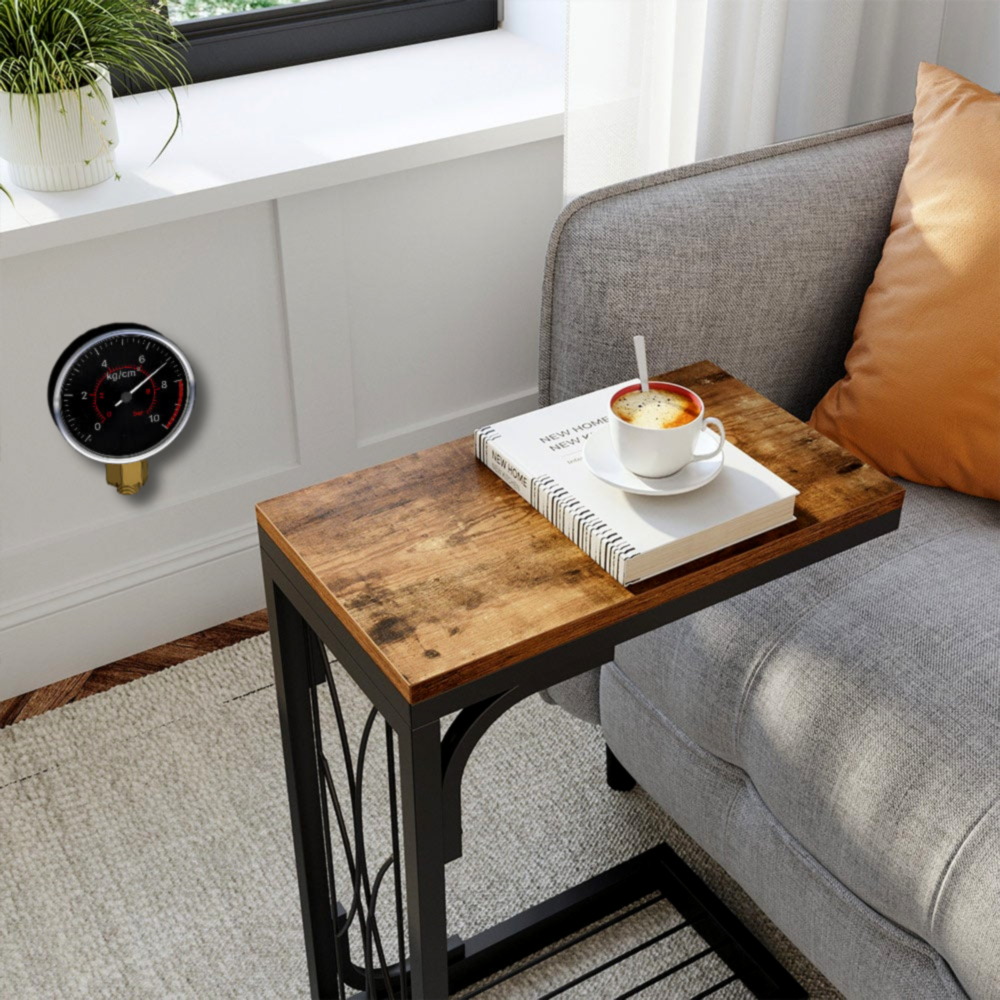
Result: 7 kg/cm²
